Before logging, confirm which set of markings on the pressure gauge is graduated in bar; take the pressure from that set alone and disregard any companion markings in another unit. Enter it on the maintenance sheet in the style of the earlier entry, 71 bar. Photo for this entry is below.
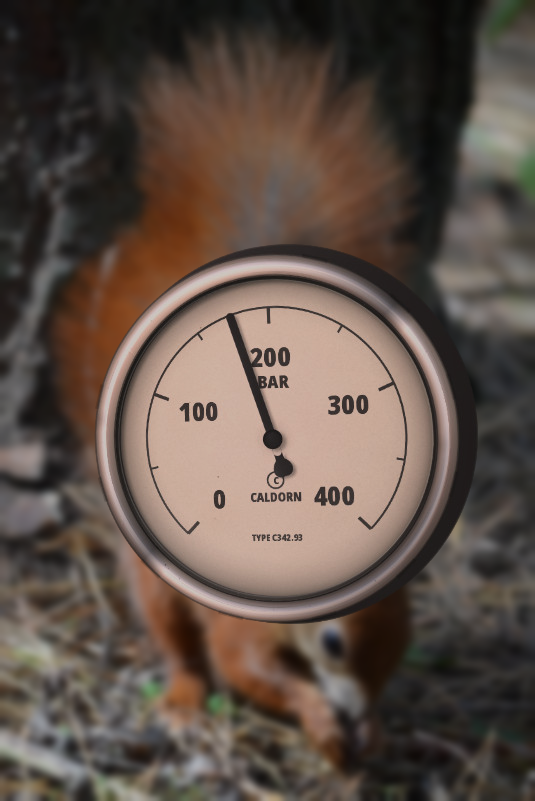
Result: 175 bar
